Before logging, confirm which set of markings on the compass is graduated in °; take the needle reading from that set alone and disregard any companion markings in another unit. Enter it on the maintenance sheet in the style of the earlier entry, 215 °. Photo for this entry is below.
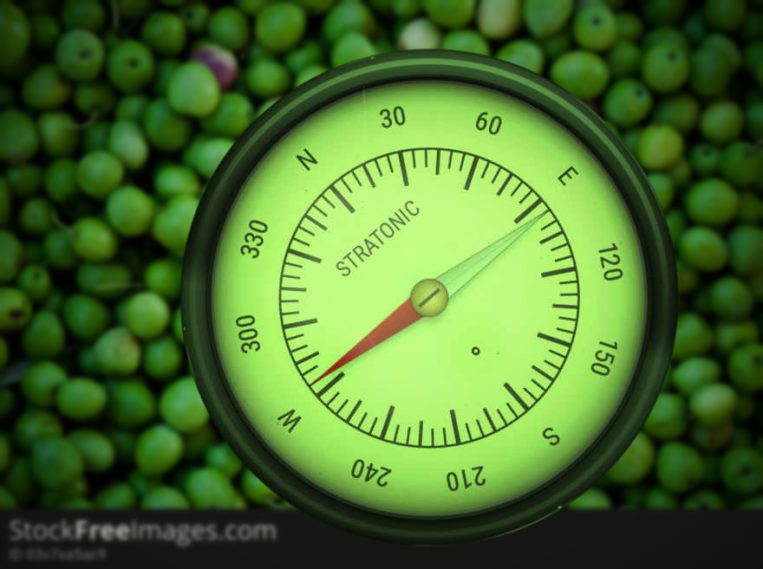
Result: 275 °
